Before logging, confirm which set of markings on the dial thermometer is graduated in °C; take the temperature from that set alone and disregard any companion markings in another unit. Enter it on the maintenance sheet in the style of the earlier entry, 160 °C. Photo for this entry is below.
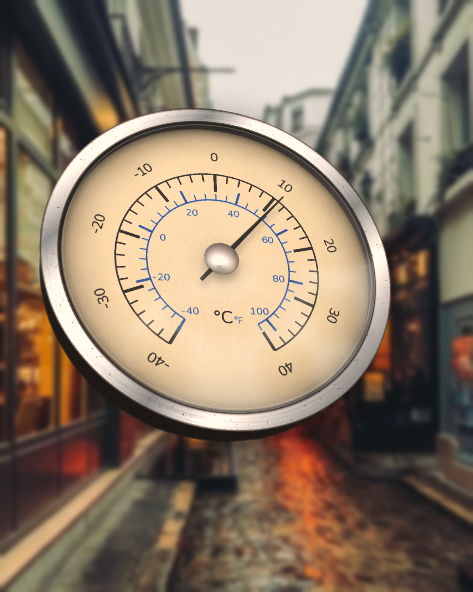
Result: 11 °C
